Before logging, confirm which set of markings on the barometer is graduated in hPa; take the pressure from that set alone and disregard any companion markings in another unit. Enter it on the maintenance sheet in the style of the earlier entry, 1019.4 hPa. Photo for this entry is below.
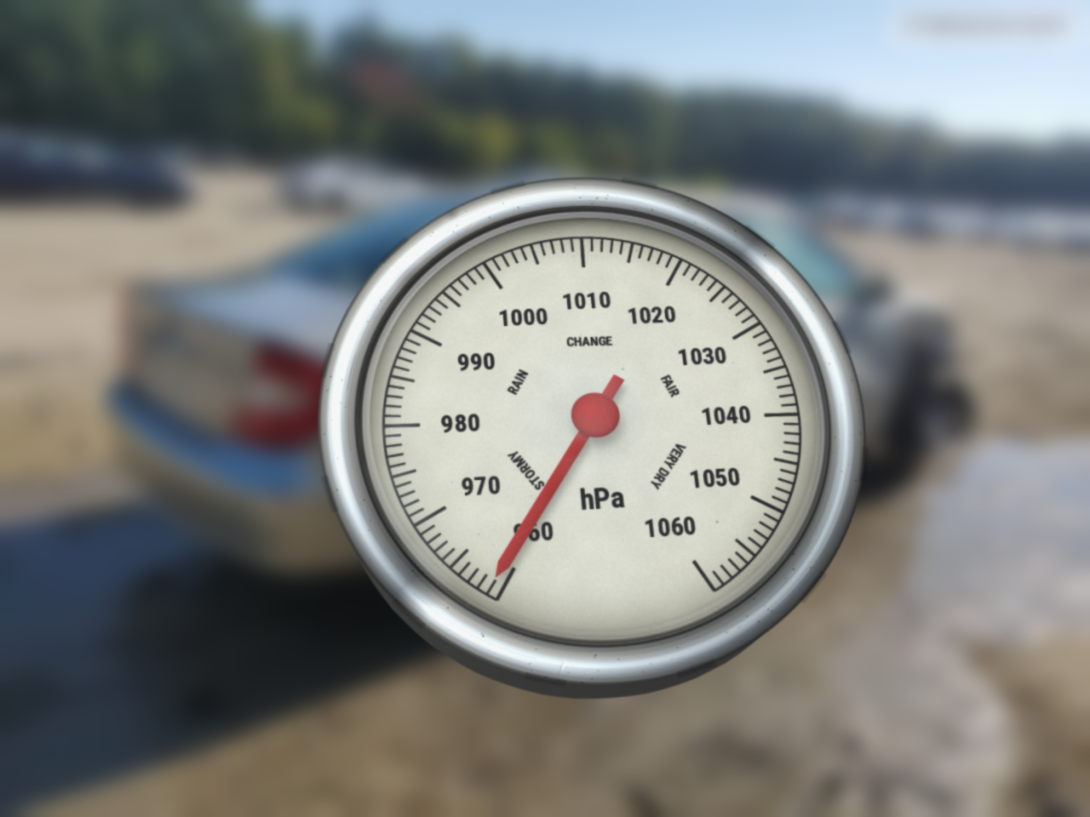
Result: 961 hPa
